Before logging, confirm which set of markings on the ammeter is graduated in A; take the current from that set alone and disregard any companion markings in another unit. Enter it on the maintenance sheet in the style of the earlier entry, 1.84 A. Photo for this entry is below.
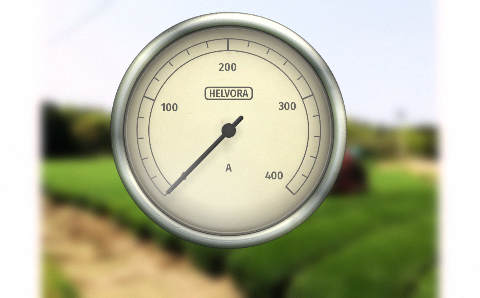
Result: 0 A
